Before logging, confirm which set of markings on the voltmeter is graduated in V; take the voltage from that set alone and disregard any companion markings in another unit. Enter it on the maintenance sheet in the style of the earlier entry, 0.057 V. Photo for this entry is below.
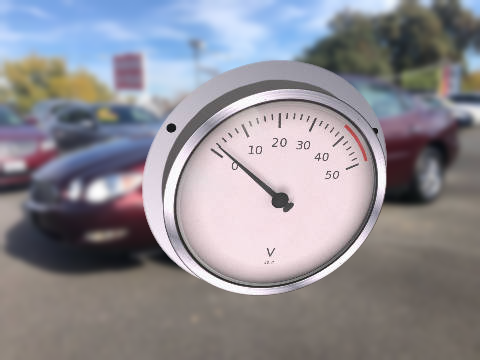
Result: 2 V
